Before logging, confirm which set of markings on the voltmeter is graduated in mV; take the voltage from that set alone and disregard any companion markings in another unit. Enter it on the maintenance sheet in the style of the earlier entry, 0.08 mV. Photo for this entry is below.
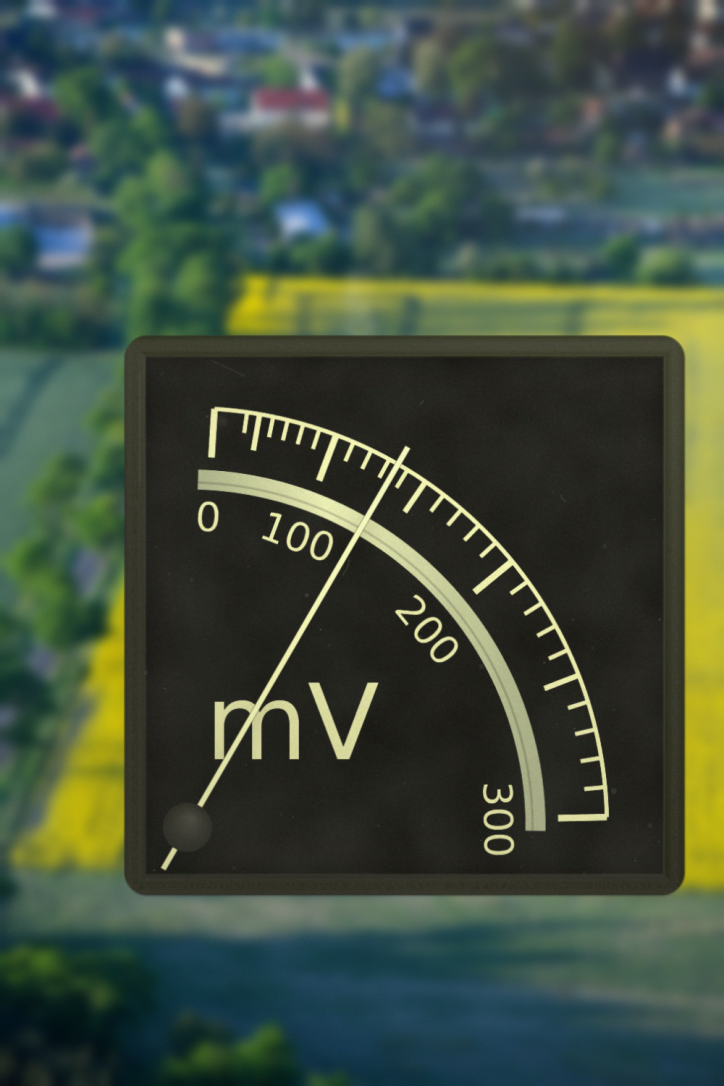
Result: 135 mV
